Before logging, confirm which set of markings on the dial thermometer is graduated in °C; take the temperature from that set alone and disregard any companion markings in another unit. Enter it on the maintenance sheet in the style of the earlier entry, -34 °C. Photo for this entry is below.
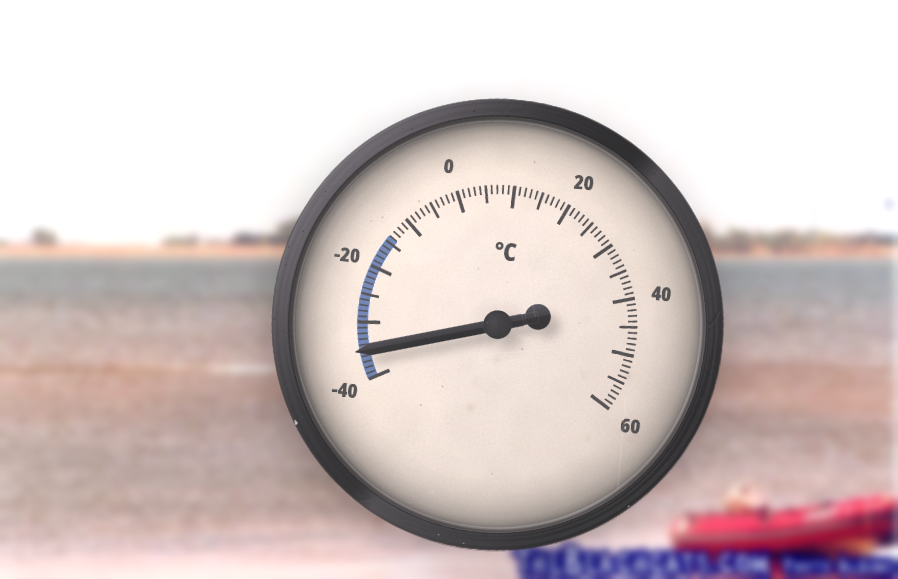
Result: -35 °C
